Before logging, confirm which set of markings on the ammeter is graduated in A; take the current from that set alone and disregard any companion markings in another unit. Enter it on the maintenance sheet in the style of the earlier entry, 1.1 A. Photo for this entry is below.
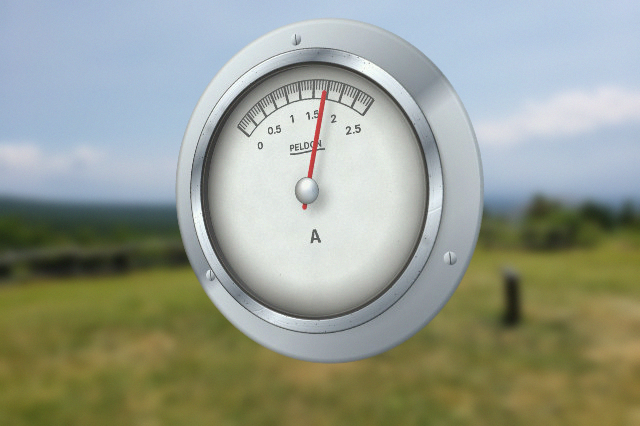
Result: 1.75 A
